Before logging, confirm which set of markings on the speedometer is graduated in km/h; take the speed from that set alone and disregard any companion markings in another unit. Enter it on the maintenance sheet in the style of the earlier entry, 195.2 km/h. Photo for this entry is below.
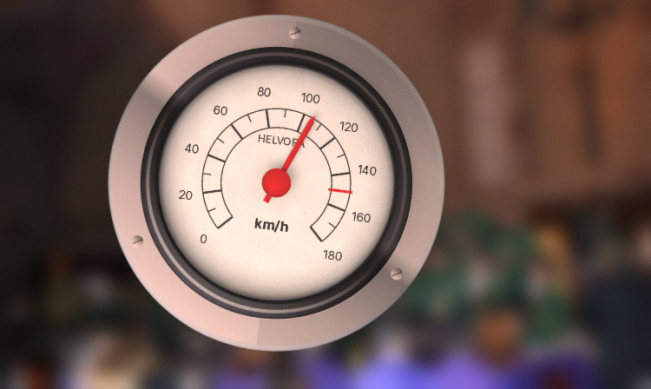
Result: 105 km/h
